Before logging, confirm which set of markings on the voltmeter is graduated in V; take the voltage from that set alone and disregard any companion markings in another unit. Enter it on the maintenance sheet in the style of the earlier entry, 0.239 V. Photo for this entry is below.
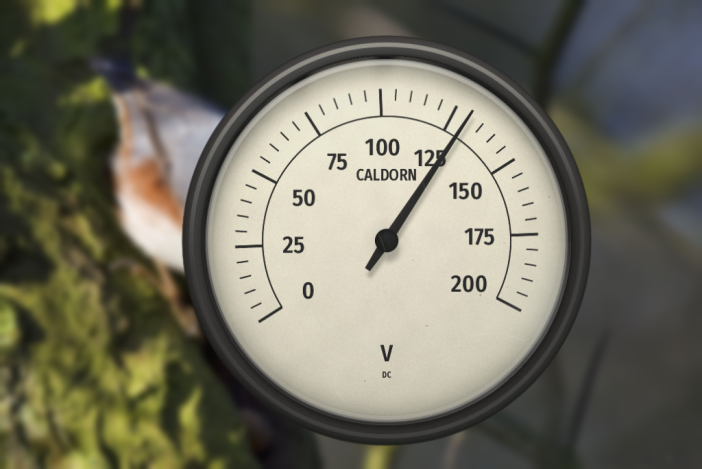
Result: 130 V
